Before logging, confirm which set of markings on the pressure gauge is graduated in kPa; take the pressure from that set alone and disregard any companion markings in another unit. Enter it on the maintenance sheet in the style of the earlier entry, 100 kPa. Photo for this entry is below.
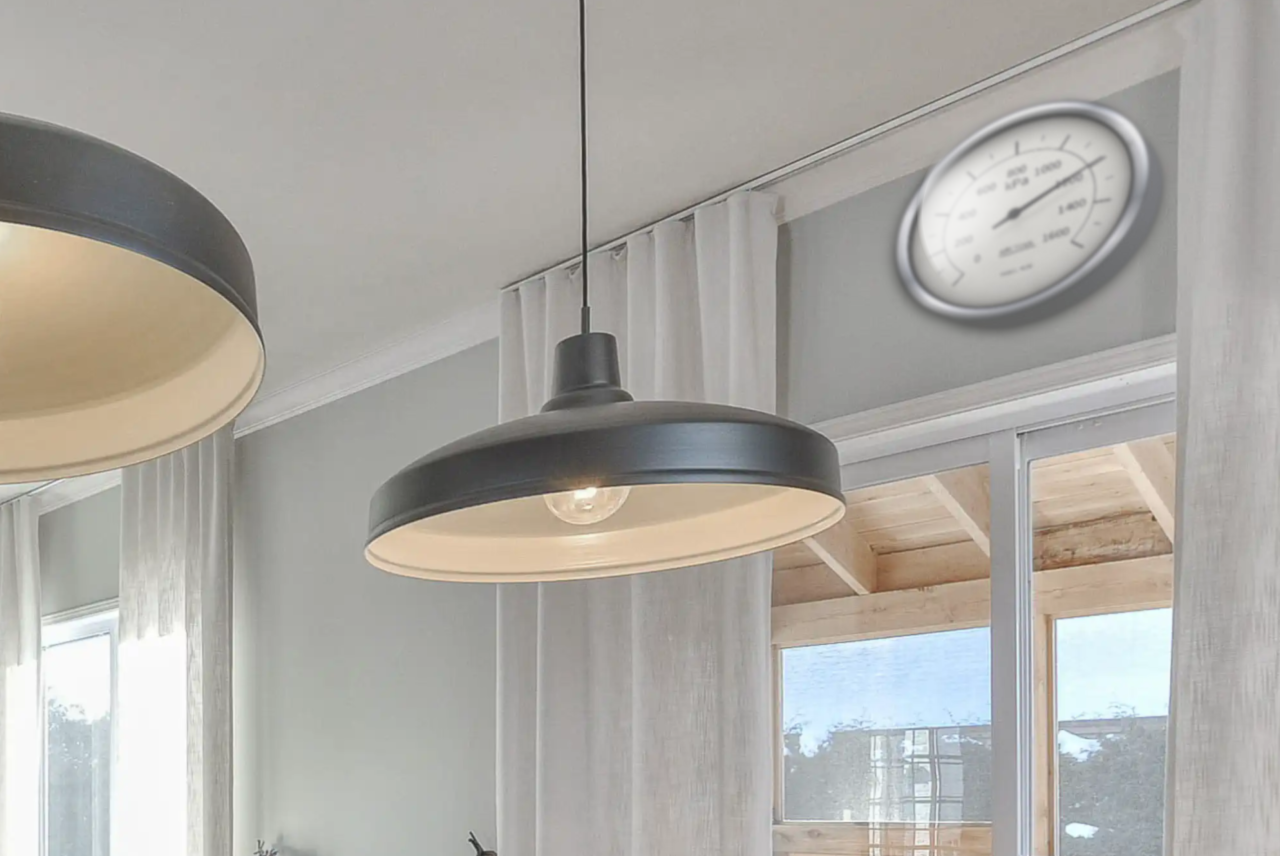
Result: 1200 kPa
